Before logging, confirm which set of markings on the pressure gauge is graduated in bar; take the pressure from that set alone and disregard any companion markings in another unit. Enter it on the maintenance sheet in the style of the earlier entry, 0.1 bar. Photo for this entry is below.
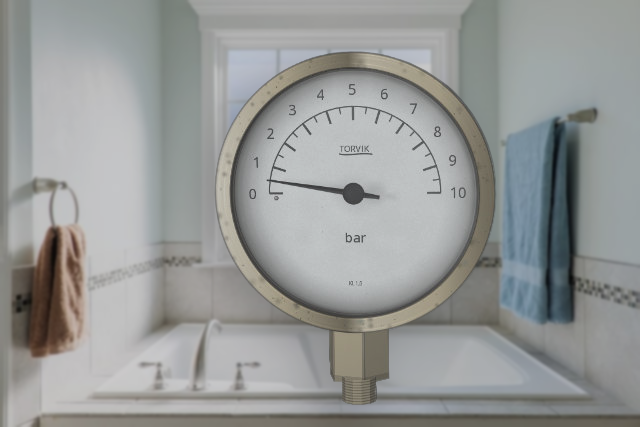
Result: 0.5 bar
